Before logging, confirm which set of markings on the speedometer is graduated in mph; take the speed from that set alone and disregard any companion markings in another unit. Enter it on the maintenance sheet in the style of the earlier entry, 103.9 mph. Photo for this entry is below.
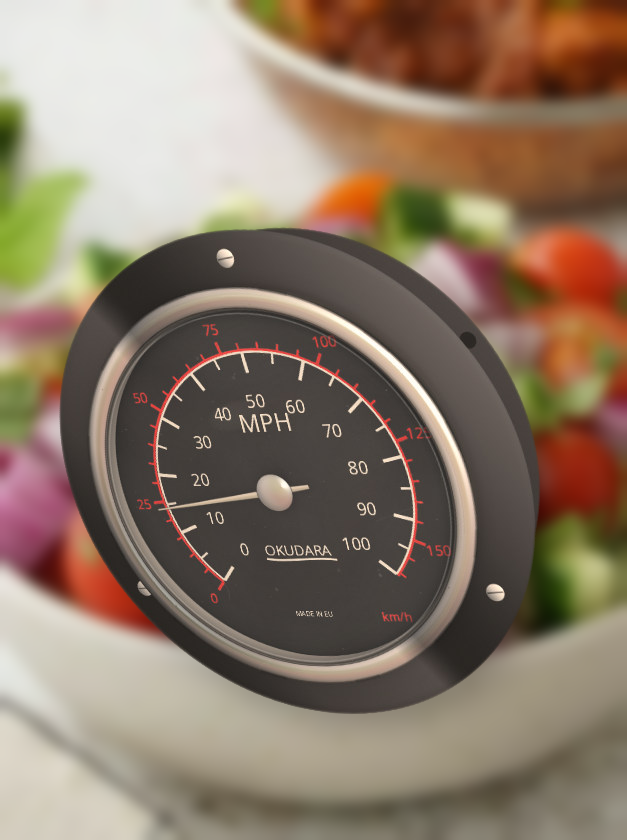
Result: 15 mph
